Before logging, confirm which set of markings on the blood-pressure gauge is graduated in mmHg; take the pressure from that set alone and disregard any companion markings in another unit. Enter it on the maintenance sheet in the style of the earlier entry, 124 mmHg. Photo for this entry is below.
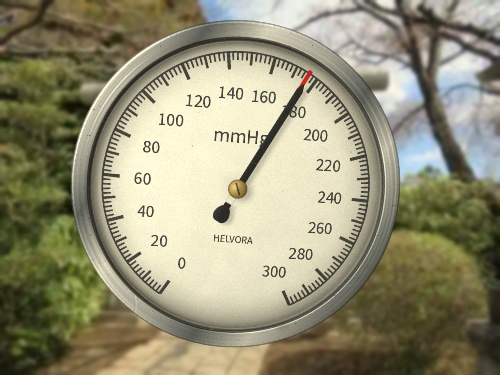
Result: 176 mmHg
